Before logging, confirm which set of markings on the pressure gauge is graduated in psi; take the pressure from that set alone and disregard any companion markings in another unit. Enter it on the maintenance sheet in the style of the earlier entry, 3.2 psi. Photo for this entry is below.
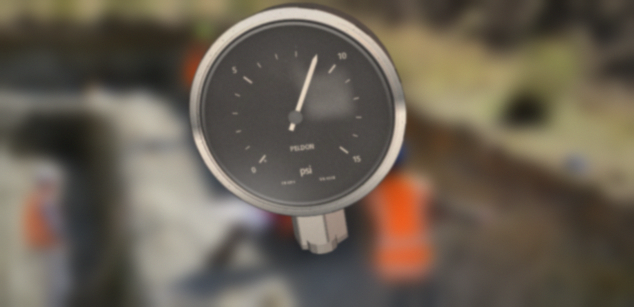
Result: 9 psi
